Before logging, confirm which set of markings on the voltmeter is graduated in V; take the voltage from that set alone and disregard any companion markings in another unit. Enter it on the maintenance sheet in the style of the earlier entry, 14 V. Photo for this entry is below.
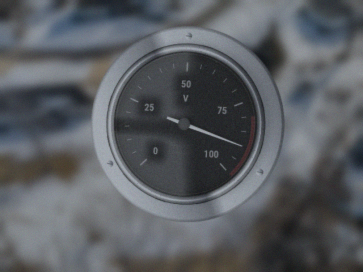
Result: 90 V
